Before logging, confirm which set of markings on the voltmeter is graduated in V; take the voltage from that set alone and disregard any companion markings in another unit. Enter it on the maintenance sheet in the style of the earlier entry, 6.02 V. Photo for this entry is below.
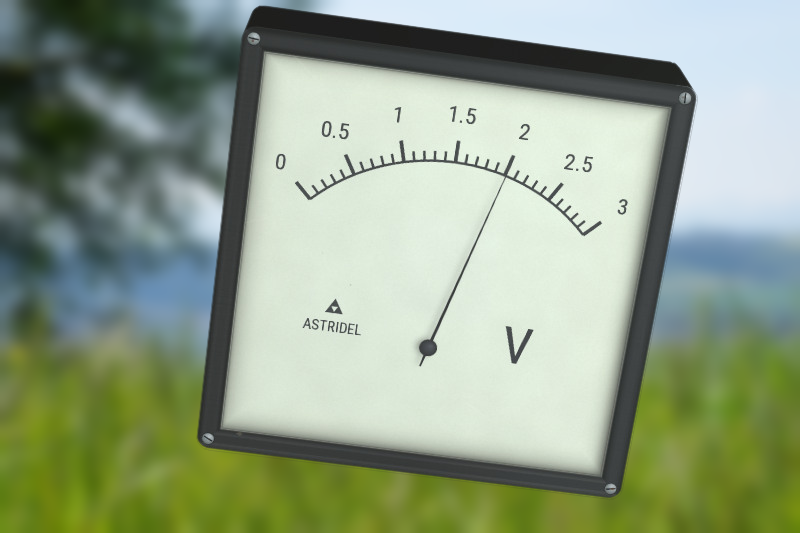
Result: 2 V
